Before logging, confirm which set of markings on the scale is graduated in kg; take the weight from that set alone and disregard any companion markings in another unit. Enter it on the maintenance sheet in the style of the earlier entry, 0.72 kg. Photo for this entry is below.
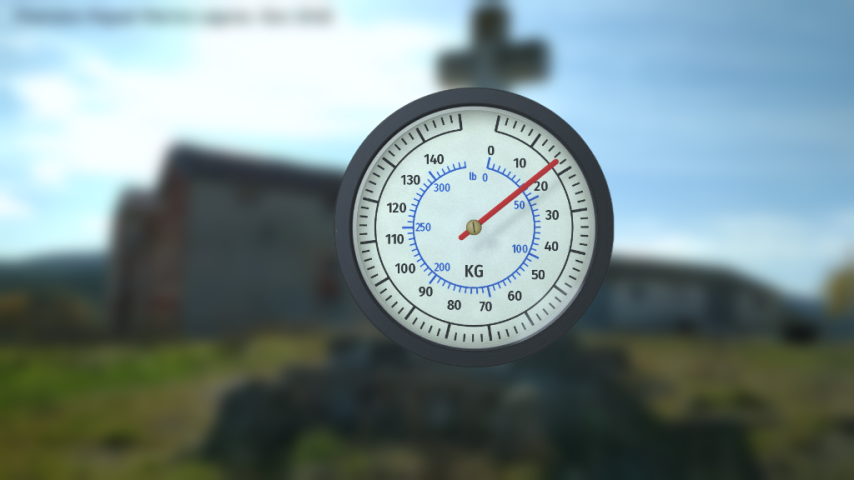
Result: 17 kg
